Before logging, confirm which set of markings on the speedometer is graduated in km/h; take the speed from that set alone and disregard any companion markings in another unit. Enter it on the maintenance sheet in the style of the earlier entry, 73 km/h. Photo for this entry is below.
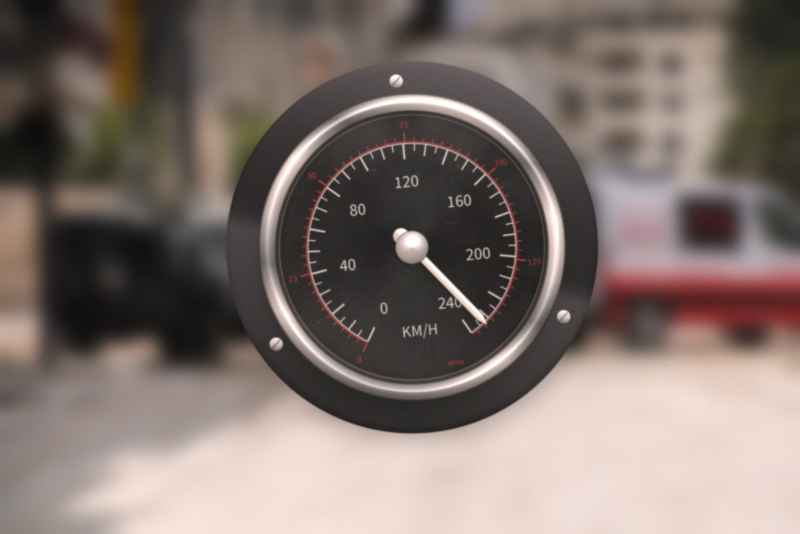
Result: 232.5 km/h
